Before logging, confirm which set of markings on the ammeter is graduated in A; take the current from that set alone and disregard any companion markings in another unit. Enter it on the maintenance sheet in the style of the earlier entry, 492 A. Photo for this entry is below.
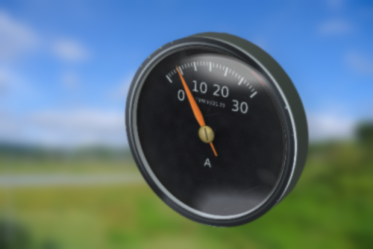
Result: 5 A
